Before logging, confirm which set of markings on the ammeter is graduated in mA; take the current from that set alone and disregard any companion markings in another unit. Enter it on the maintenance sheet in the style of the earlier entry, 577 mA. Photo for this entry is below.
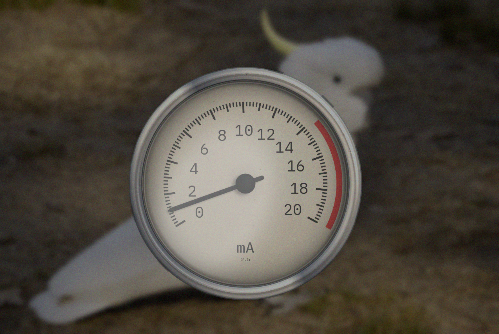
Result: 1 mA
